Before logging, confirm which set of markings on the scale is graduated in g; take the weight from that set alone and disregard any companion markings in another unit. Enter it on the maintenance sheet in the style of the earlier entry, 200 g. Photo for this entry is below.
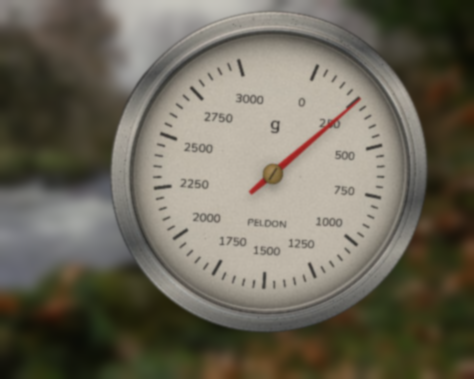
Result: 250 g
